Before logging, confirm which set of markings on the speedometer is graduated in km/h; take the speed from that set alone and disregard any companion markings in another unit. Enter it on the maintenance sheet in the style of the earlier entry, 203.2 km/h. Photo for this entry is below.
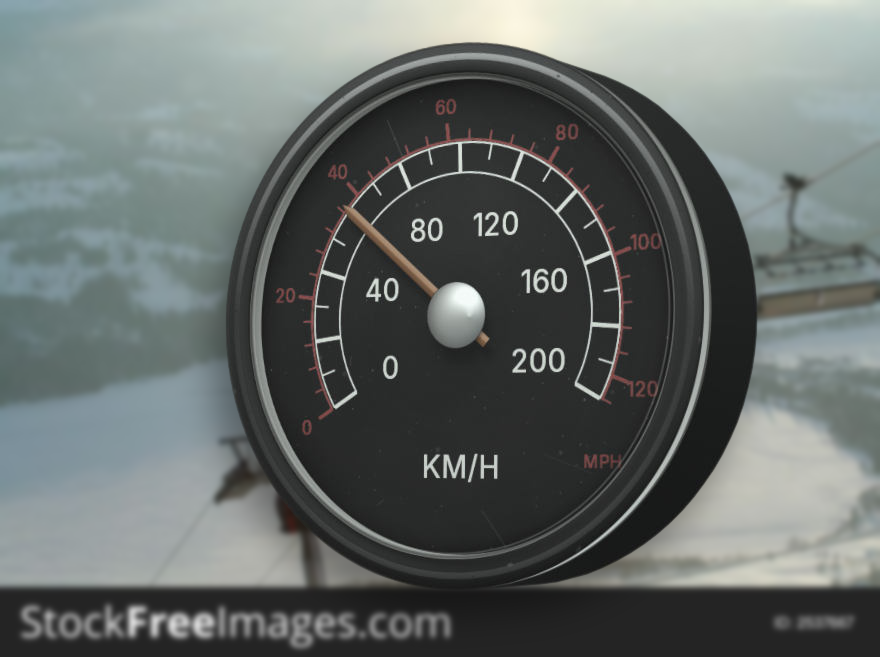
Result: 60 km/h
